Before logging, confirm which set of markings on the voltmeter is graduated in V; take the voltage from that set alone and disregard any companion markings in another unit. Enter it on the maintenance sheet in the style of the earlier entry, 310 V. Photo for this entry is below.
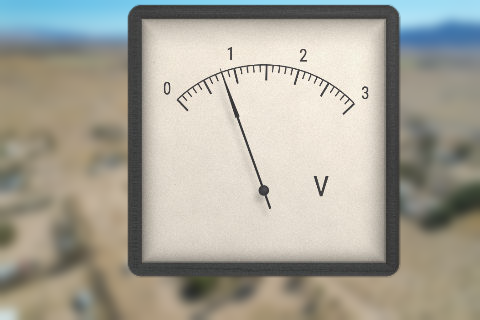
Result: 0.8 V
